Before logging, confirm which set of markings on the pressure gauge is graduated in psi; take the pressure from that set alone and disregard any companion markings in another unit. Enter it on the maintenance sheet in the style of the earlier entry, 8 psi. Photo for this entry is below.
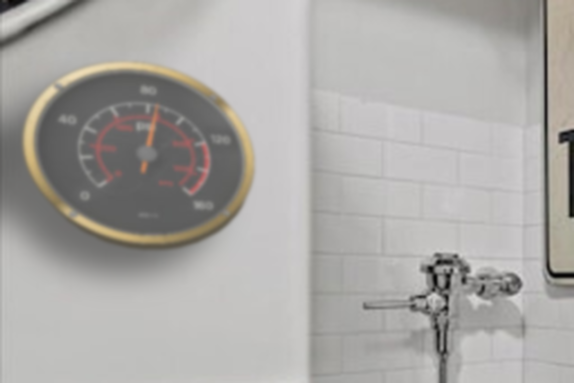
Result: 85 psi
